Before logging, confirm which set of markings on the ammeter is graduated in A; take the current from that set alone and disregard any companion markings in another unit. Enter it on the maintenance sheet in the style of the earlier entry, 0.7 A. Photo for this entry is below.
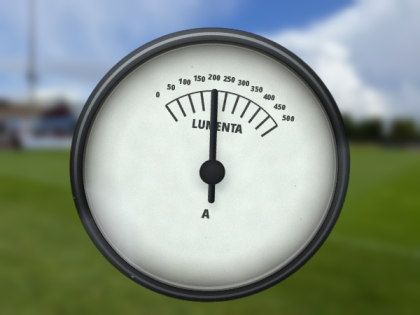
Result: 200 A
